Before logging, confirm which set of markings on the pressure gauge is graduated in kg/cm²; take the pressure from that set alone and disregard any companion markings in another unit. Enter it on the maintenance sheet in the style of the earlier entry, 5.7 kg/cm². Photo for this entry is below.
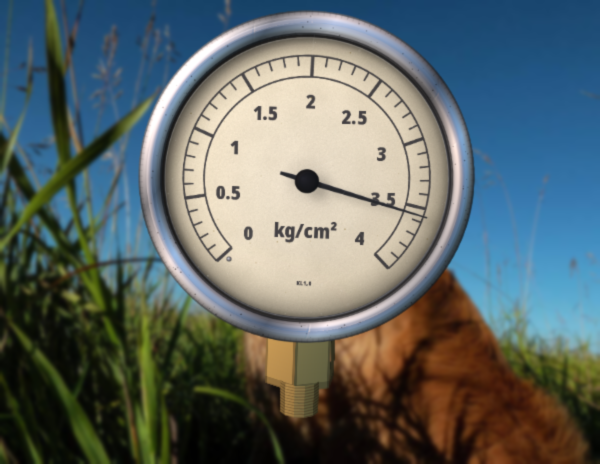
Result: 3.55 kg/cm²
